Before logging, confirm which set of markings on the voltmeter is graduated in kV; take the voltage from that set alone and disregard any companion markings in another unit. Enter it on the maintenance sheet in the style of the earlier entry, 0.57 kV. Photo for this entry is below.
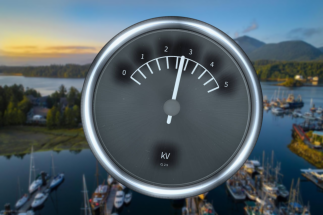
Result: 2.75 kV
